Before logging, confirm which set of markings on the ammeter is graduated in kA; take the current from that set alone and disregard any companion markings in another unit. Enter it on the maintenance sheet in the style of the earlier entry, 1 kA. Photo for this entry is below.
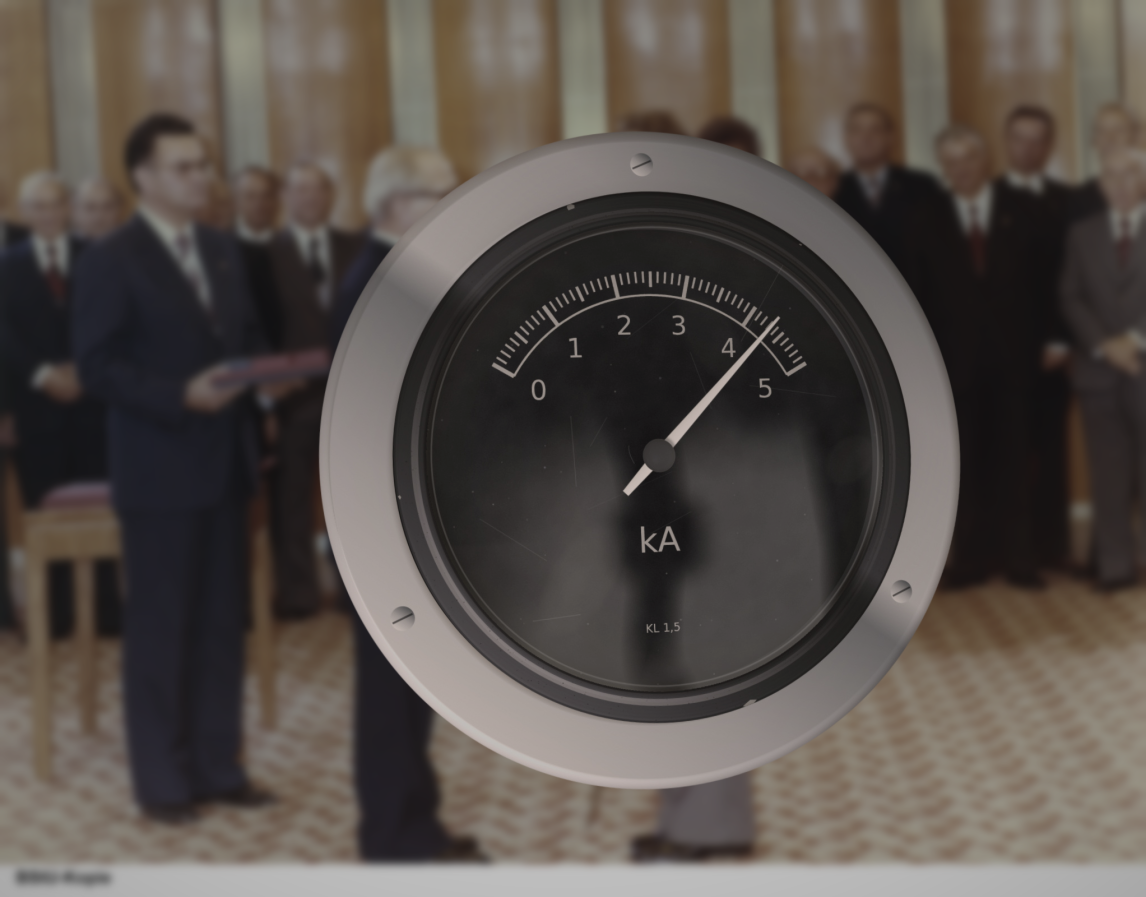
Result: 4.3 kA
